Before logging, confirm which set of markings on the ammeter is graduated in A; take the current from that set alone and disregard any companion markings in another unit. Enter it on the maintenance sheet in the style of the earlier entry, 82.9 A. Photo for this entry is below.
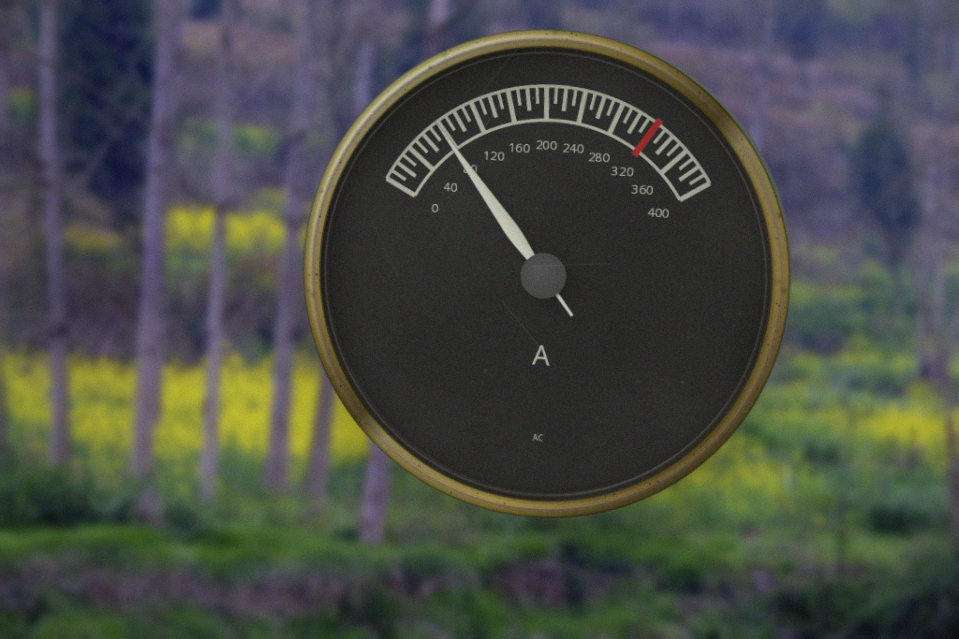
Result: 80 A
